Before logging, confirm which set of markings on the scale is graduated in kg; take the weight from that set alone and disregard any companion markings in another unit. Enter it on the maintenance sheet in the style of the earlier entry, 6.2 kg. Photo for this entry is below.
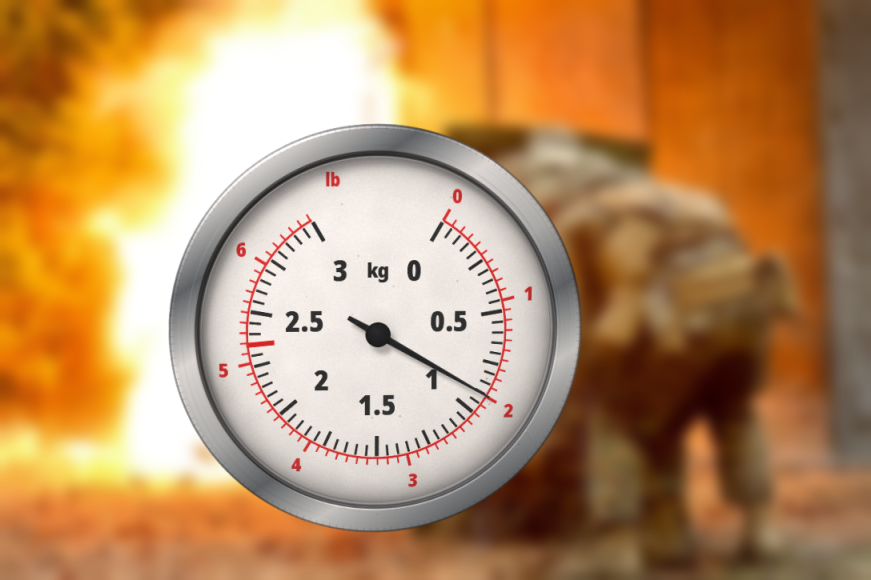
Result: 0.9 kg
